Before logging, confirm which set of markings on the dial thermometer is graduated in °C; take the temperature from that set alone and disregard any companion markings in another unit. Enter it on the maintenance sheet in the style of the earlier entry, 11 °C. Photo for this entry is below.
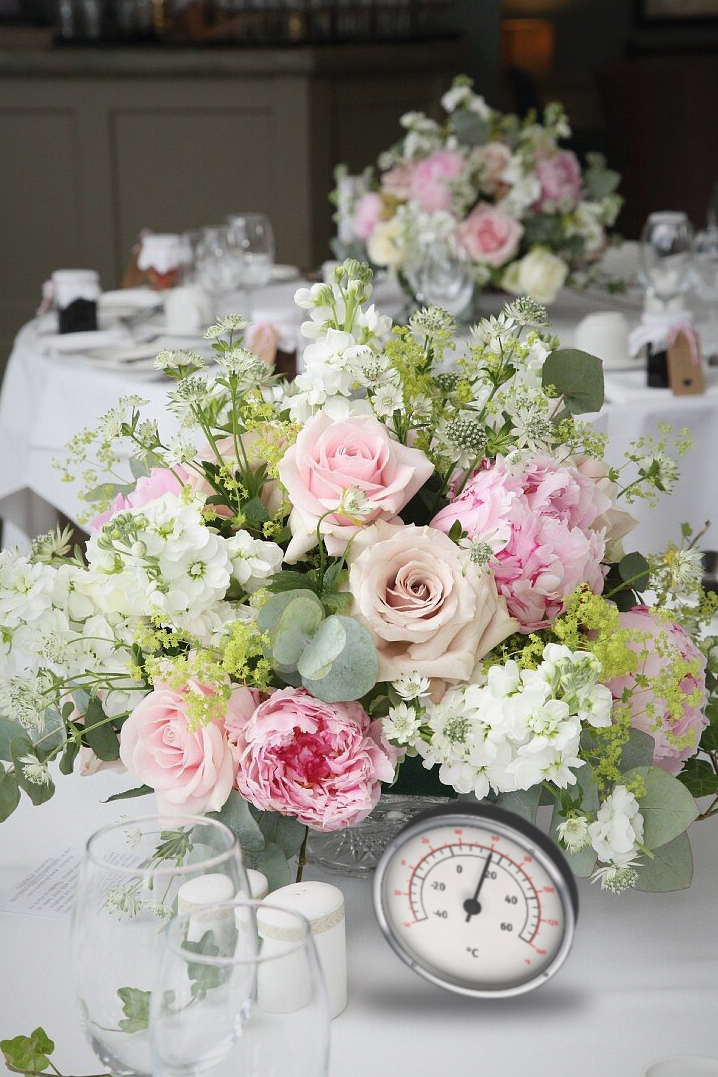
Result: 16 °C
